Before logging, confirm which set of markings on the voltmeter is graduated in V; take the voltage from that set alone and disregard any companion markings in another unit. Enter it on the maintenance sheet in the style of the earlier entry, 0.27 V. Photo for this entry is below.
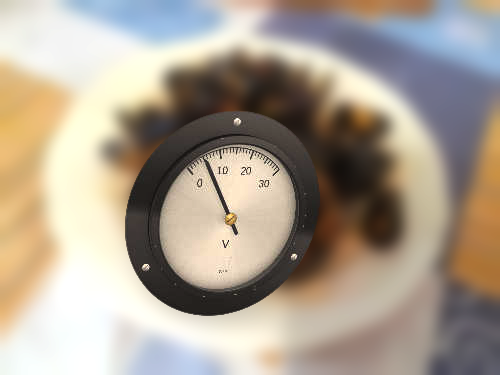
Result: 5 V
